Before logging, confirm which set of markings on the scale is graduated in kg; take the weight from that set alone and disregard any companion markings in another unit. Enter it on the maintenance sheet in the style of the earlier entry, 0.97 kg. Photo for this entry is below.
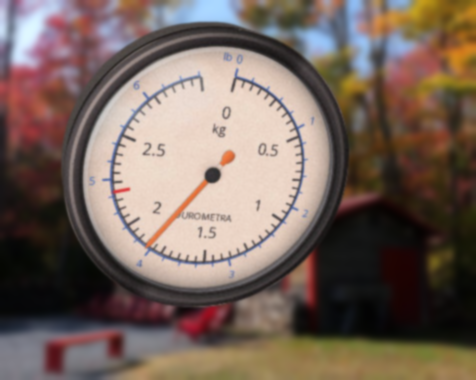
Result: 1.85 kg
